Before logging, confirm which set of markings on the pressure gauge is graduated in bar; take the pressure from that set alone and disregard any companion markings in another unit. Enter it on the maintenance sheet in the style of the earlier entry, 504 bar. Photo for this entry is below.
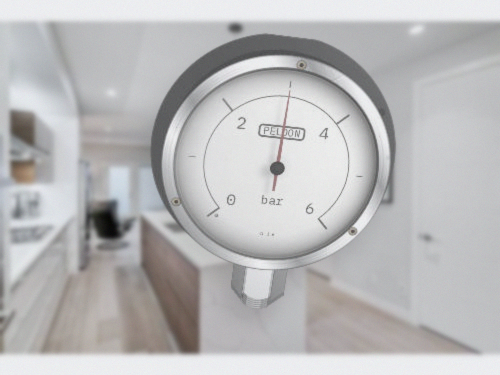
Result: 3 bar
